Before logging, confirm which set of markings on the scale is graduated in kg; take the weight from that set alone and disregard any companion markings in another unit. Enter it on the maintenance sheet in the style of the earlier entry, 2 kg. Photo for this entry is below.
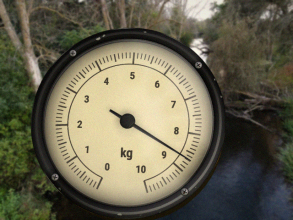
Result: 8.7 kg
